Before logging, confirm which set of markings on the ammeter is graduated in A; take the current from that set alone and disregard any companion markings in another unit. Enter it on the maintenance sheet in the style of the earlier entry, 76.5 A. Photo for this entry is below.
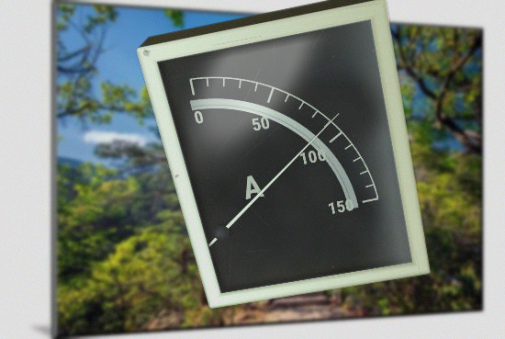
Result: 90 A
